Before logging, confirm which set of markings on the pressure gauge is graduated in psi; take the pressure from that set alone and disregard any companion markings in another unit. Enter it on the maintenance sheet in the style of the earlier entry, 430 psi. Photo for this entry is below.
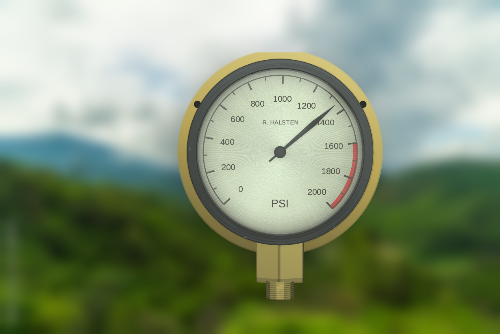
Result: 1350 psi
